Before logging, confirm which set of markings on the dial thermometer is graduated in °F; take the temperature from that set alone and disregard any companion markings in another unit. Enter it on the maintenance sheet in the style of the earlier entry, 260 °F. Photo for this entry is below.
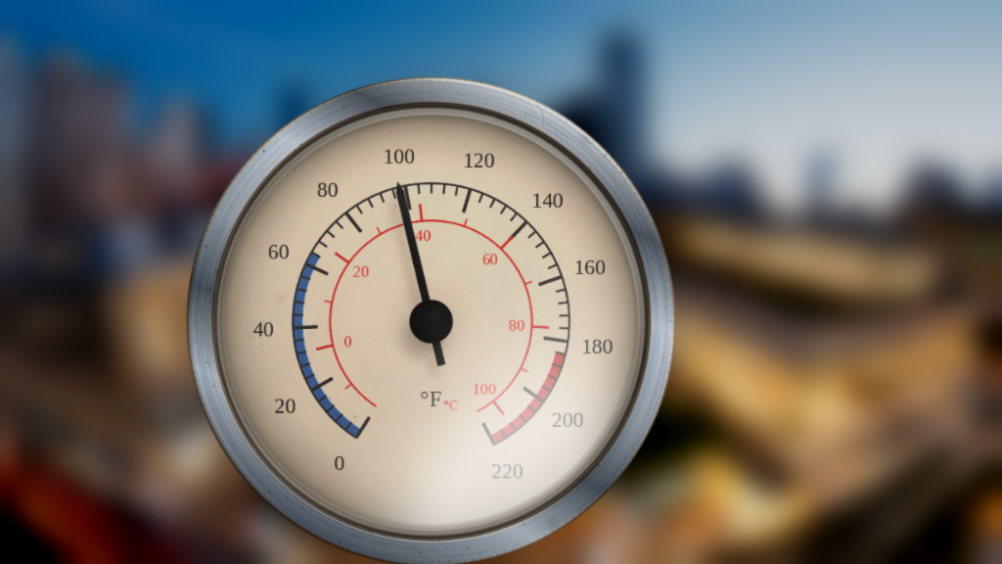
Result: 98 °F
